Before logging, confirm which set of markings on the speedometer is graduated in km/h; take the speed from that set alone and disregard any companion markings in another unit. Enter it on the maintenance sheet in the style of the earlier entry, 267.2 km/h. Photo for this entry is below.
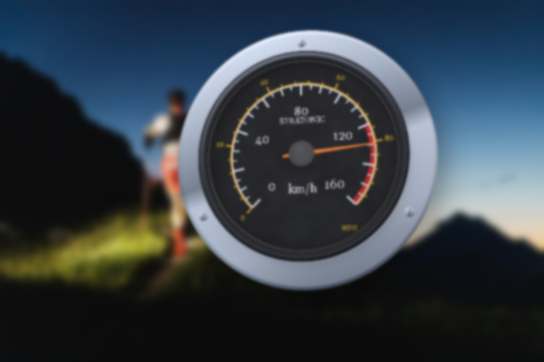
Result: 130 km/h
